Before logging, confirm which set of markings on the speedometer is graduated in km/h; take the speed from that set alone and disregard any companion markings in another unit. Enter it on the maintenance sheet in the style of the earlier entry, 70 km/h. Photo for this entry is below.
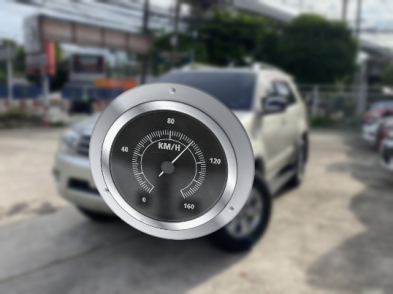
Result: 100 km/h
